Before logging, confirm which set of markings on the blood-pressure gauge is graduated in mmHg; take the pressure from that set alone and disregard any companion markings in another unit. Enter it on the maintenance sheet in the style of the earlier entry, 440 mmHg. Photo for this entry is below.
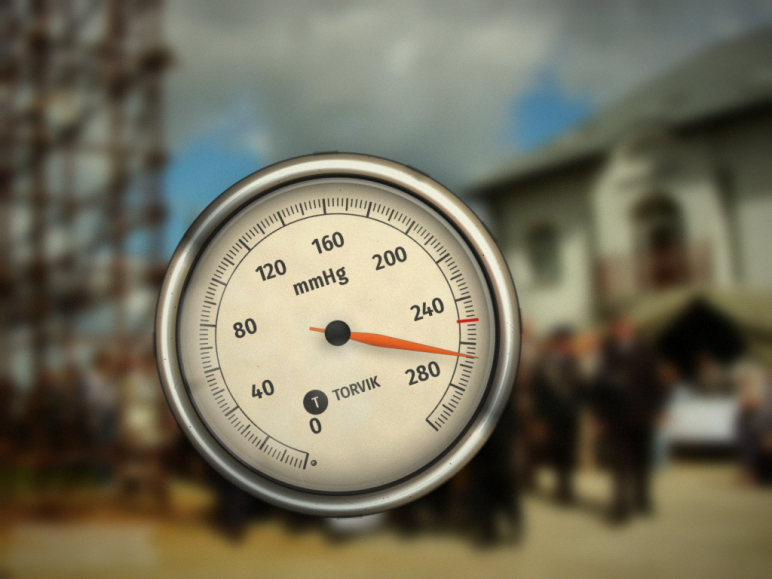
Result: 266 mmHg
